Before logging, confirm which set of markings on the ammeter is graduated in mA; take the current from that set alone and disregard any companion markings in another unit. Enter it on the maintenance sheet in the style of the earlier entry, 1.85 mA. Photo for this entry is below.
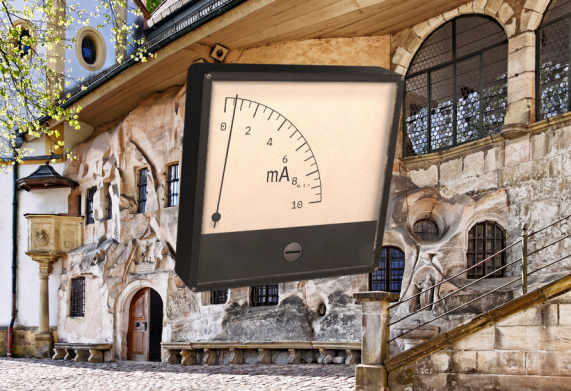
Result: 0.5 mA
